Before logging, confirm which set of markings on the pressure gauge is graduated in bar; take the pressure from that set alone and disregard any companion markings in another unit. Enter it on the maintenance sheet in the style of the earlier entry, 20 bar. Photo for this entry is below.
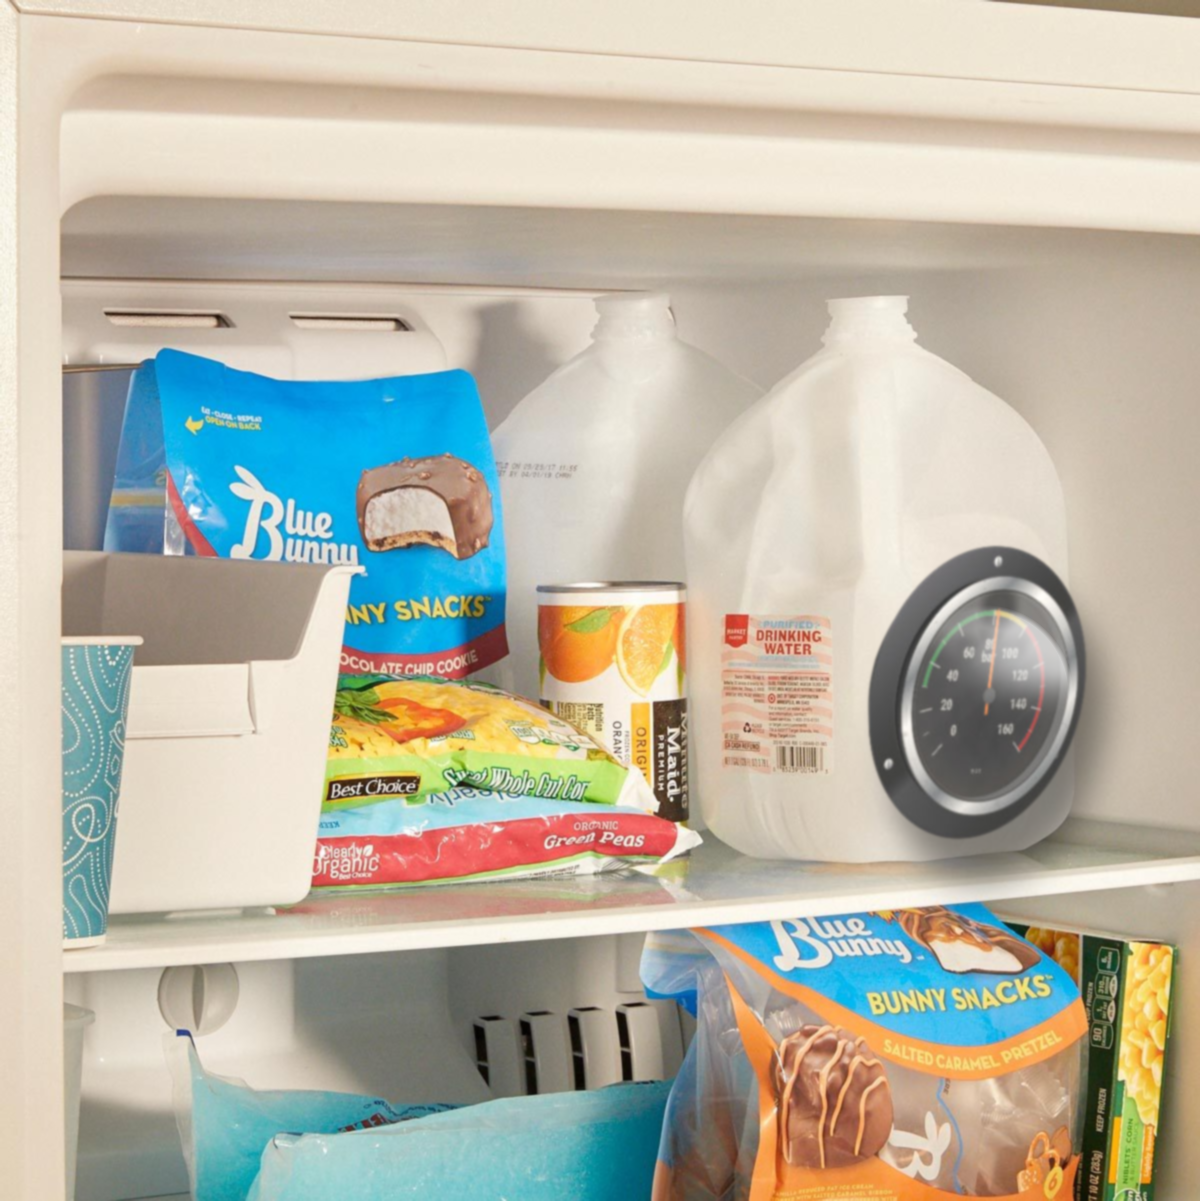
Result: 80 bar
